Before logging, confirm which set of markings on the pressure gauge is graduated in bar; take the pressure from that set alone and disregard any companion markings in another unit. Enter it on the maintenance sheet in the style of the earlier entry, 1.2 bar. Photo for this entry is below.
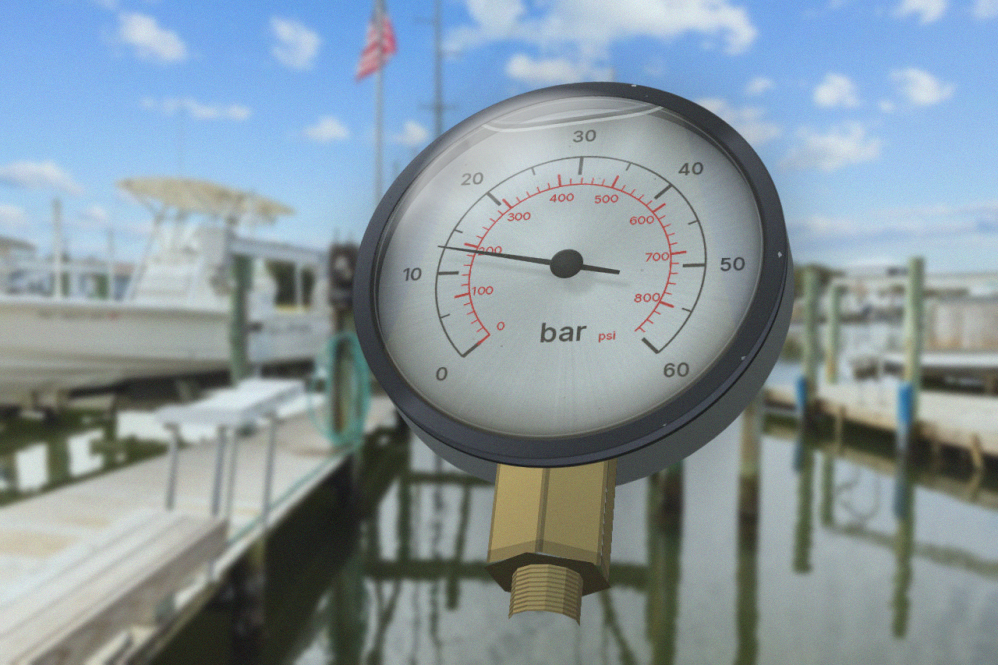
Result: 12.5 bar
